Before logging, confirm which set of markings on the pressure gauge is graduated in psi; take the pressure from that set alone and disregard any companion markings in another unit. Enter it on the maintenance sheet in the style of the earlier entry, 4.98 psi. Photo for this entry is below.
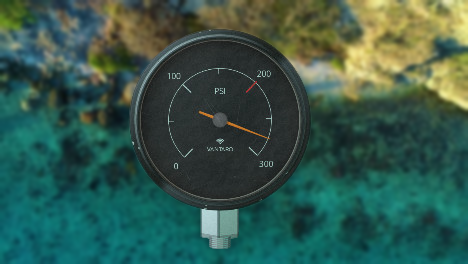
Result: 275 psi
